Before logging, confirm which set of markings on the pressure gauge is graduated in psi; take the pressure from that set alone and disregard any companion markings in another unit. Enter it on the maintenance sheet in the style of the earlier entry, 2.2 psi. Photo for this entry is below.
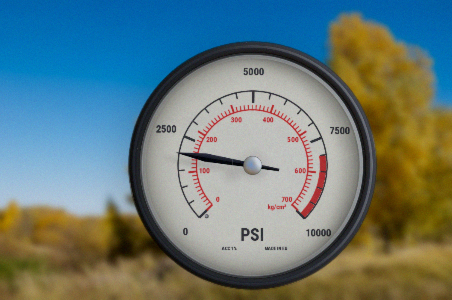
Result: 2000 psi
